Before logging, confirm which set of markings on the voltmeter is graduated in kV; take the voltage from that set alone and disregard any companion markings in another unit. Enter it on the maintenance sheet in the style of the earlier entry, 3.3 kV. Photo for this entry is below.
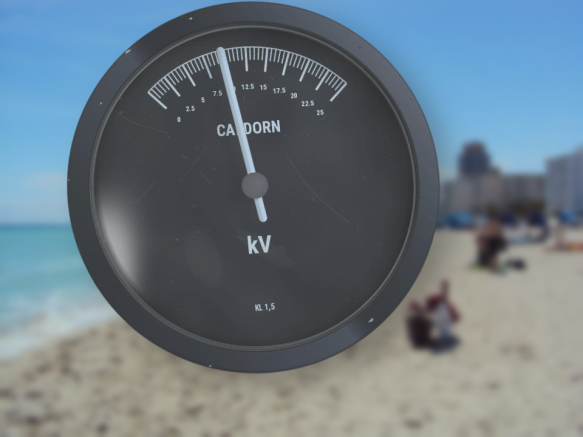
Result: 9.5 kV
